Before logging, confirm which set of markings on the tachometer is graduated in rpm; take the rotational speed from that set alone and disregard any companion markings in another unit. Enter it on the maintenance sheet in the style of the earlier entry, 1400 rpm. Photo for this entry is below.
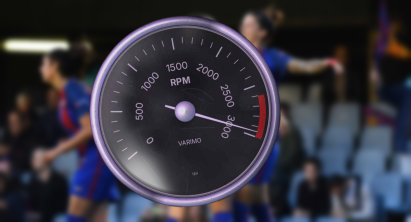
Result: 2950 rpm
